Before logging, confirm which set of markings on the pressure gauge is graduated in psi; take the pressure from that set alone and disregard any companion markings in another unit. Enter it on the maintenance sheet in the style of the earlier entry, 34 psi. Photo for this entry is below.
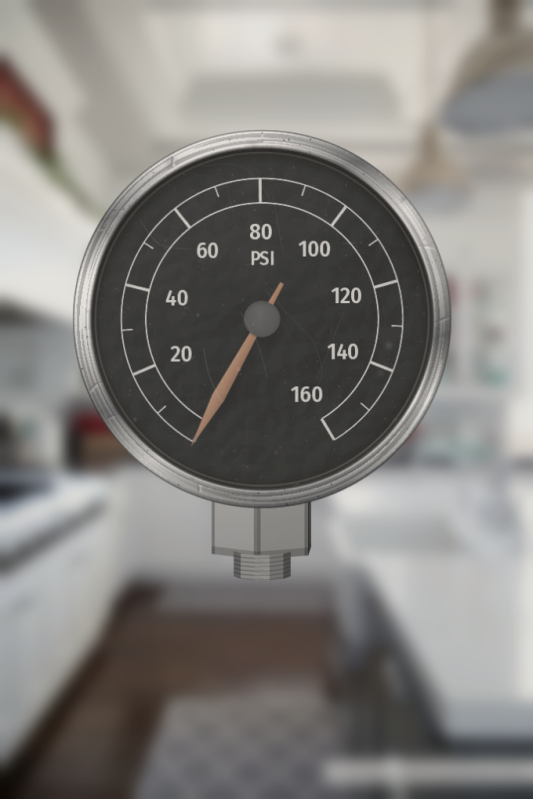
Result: 0 psi
